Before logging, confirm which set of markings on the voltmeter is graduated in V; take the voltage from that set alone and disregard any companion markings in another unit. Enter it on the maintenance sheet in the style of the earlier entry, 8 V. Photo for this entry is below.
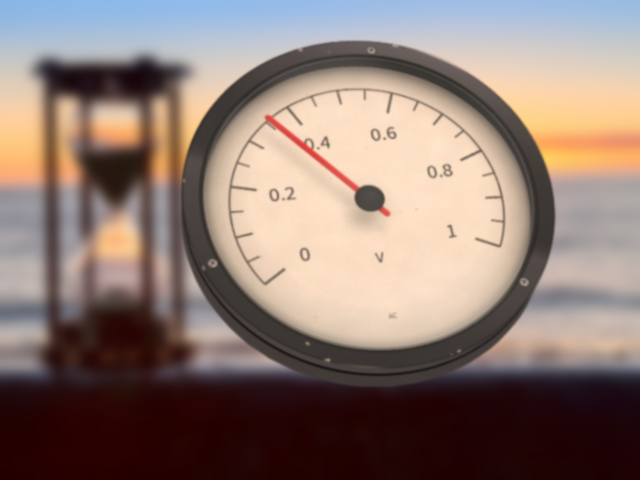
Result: 0.35 V
